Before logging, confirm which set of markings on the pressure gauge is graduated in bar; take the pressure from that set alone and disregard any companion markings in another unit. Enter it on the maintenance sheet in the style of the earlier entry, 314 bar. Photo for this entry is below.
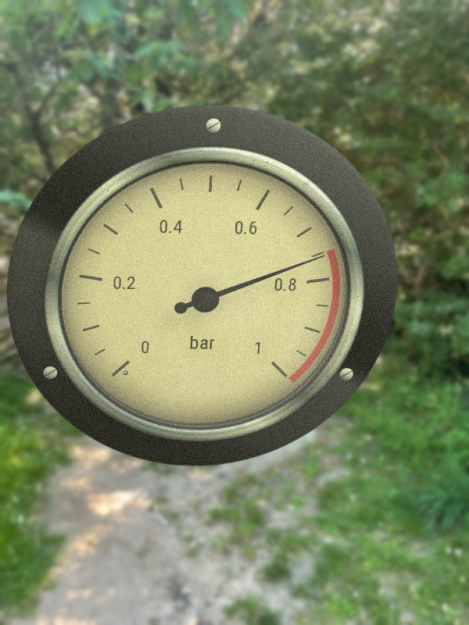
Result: 0.75 bar
